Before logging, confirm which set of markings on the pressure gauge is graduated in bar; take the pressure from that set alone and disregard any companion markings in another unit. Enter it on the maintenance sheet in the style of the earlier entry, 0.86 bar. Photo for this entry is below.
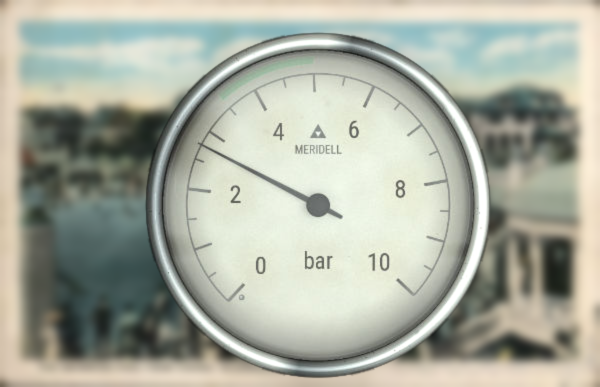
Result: 2.75 bar
